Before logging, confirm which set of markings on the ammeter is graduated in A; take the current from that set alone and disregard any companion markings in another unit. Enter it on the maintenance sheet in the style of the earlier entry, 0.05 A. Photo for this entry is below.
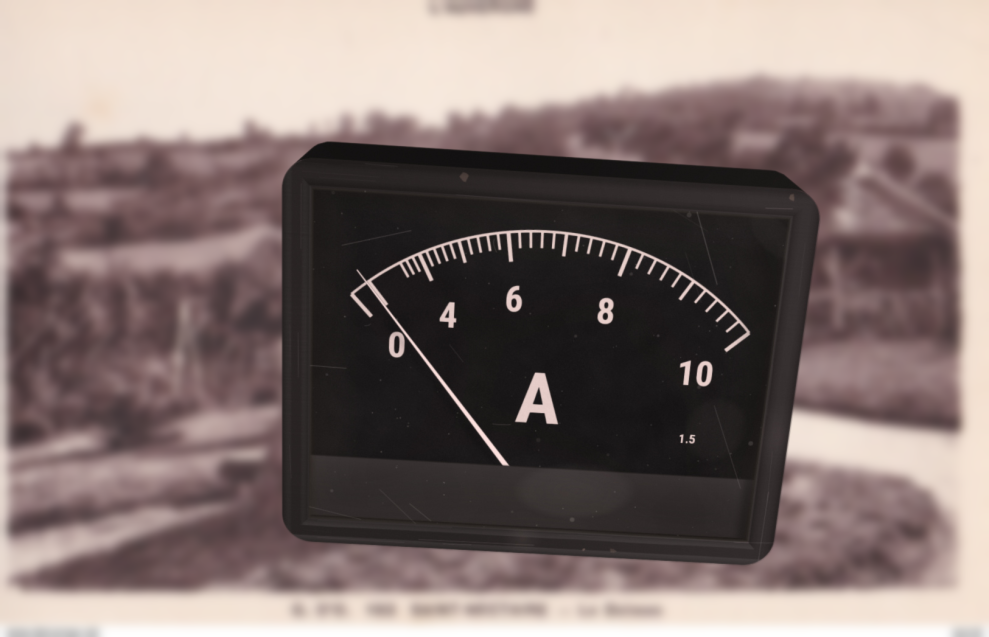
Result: 2 A
